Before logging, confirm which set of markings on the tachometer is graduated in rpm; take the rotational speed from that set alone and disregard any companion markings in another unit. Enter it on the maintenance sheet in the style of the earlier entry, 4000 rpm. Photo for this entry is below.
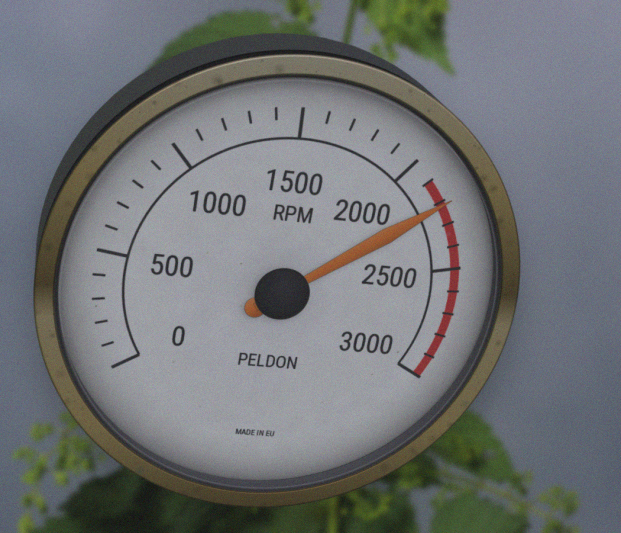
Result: 2200 rpm
